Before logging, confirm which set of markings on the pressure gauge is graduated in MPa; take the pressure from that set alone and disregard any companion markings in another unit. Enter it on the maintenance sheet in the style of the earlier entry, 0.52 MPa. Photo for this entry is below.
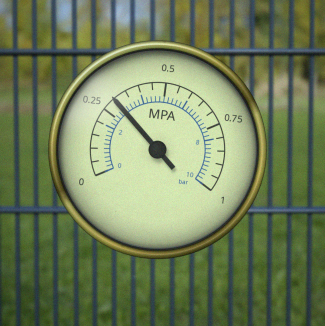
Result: 0.3 MPa
